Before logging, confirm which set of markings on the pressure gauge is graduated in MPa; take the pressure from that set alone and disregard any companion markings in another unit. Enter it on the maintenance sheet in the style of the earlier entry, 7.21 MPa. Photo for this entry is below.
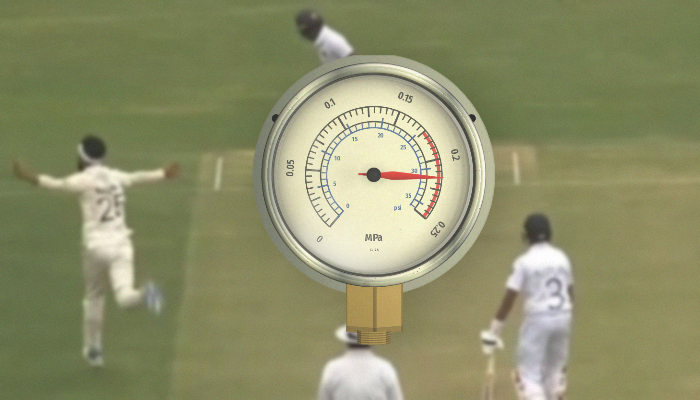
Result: 0.215 MPa
